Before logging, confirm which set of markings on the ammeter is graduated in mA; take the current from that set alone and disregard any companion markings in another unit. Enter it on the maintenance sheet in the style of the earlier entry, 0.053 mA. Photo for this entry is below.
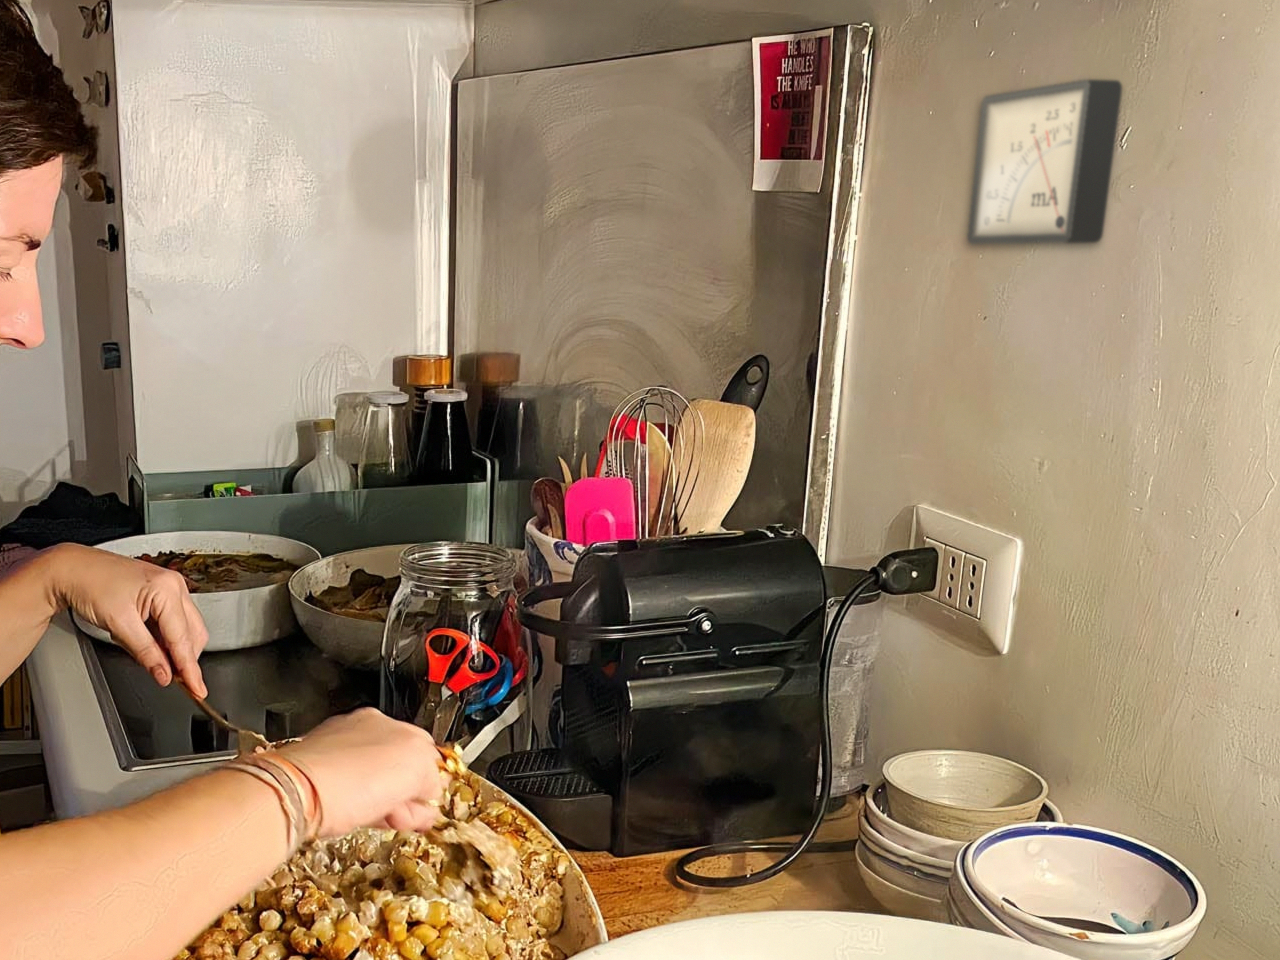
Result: 2 mA
